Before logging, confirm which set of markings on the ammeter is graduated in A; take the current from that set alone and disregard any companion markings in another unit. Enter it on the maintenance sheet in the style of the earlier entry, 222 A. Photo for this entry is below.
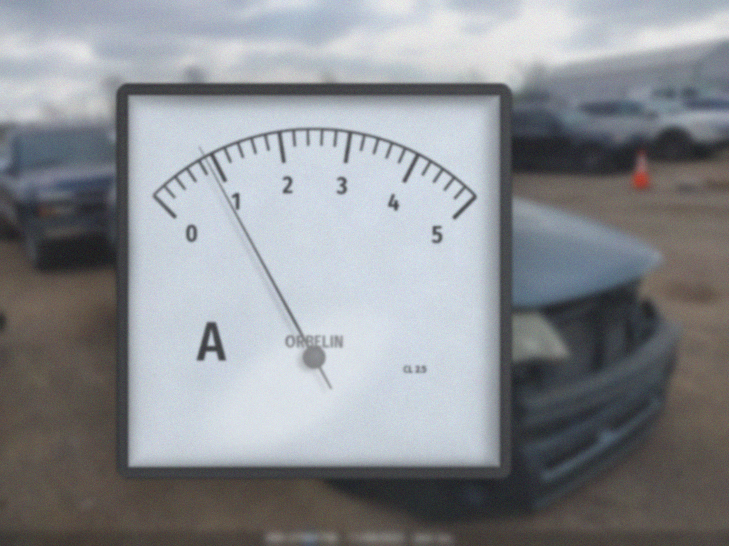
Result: 0.9 A
